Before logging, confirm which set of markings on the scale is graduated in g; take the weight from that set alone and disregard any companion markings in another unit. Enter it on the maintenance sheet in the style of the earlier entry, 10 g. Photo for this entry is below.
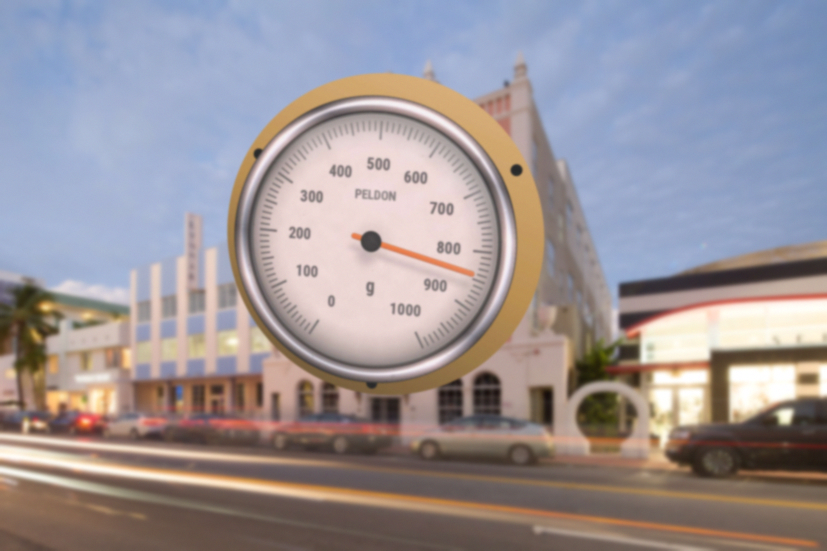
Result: 840 g
